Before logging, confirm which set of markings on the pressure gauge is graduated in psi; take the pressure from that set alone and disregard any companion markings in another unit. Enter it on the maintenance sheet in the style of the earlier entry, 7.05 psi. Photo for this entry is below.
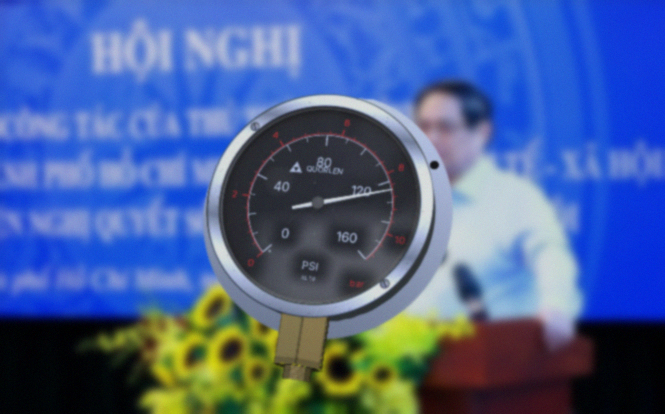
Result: 125 psi
